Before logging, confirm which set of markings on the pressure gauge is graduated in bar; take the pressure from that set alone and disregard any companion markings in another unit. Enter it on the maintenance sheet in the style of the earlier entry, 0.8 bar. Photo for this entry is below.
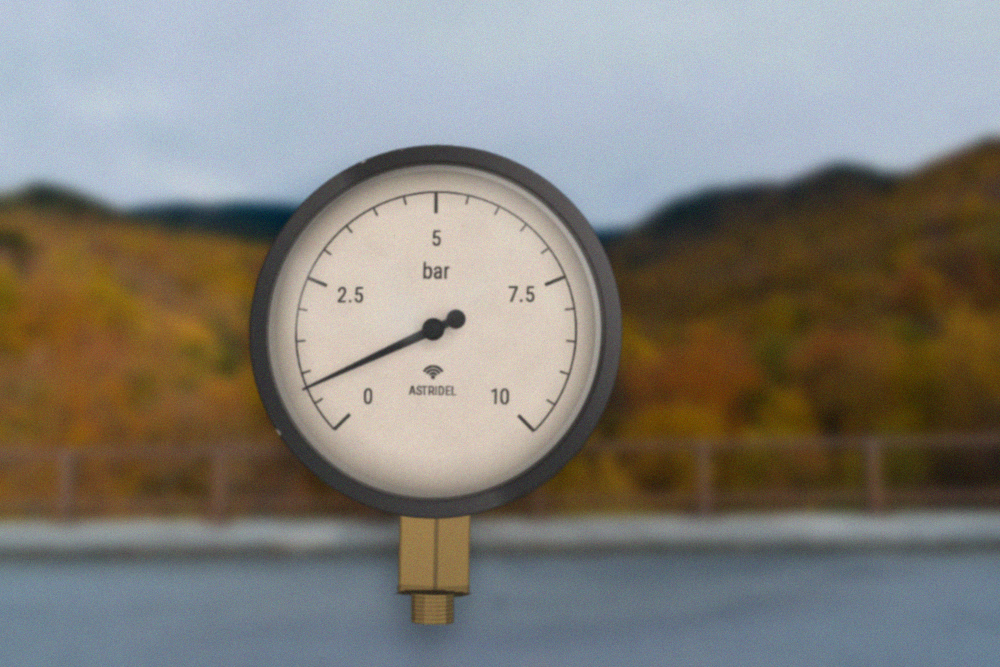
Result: 0.75 bar
